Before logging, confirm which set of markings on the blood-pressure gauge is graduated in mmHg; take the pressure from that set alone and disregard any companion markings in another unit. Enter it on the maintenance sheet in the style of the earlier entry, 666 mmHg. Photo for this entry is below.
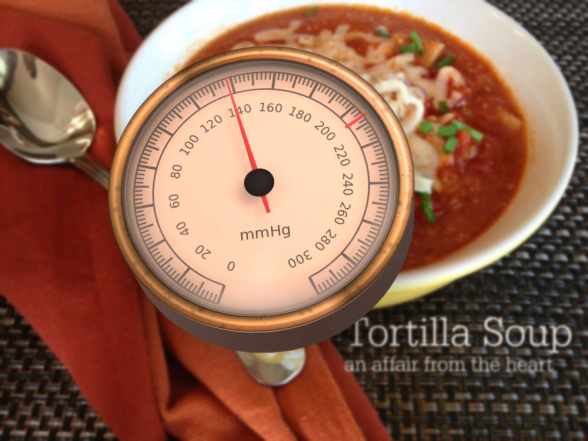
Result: 138 mmHg
